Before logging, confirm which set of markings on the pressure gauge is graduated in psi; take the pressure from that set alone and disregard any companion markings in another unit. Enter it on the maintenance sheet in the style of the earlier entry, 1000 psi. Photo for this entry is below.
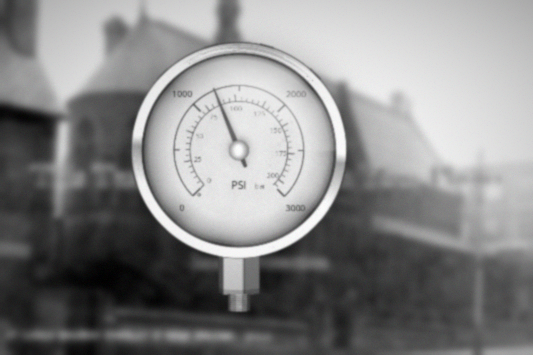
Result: 1250 psi
